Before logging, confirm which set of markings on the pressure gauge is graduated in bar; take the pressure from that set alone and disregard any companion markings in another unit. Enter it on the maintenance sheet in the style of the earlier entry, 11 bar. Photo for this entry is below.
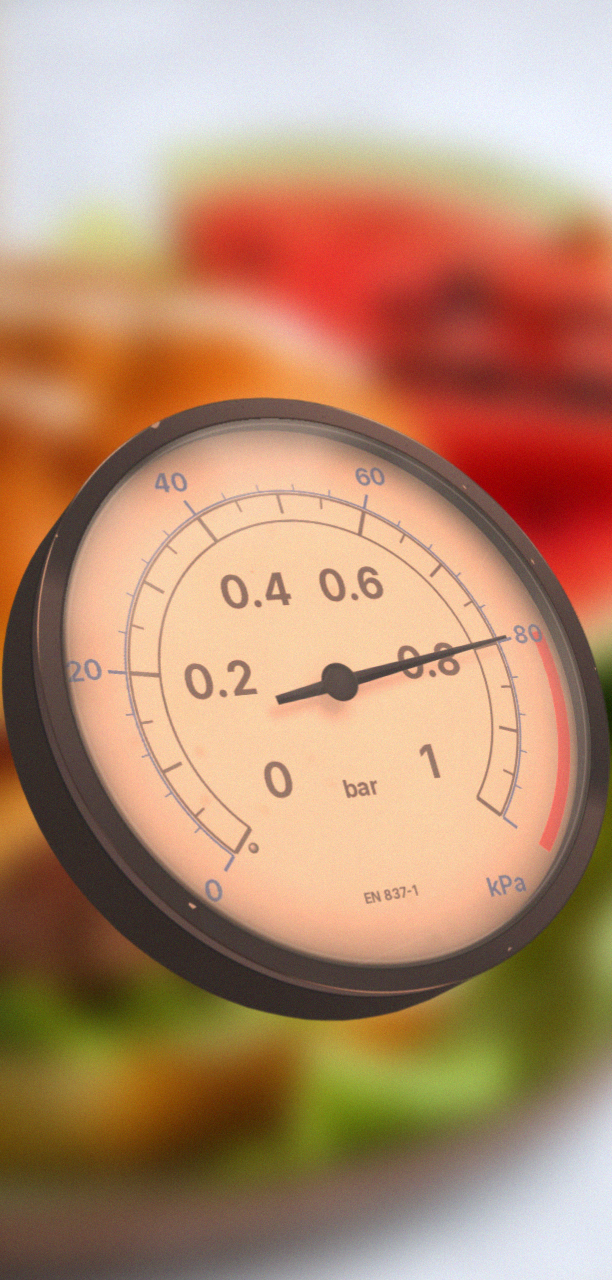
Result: 0.8 bar
